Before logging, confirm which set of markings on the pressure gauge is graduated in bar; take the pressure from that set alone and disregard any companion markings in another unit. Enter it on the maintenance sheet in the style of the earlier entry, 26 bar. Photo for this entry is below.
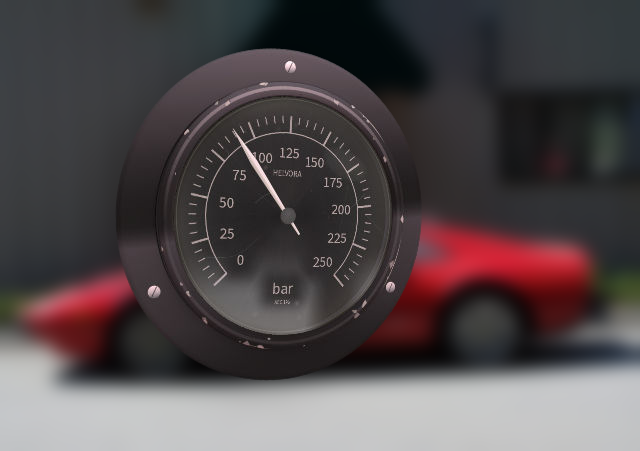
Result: 90 bar
